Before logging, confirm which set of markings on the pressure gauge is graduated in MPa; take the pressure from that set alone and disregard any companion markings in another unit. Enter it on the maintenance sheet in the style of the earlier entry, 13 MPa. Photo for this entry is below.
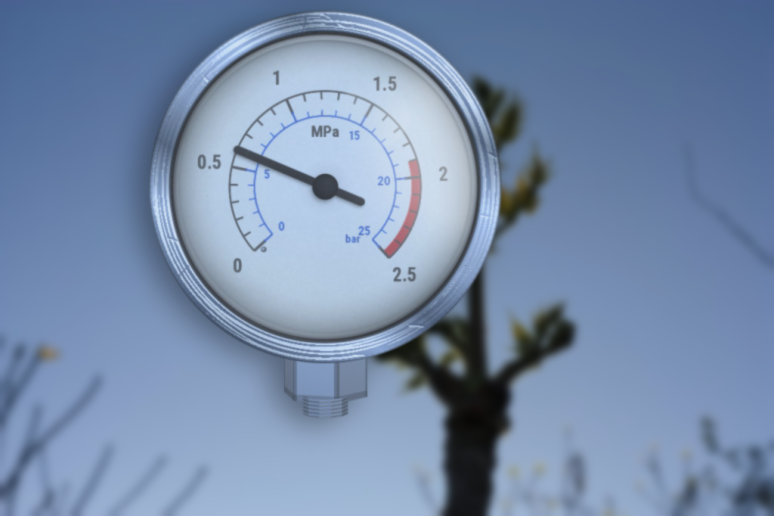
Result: 0.6 MPa
